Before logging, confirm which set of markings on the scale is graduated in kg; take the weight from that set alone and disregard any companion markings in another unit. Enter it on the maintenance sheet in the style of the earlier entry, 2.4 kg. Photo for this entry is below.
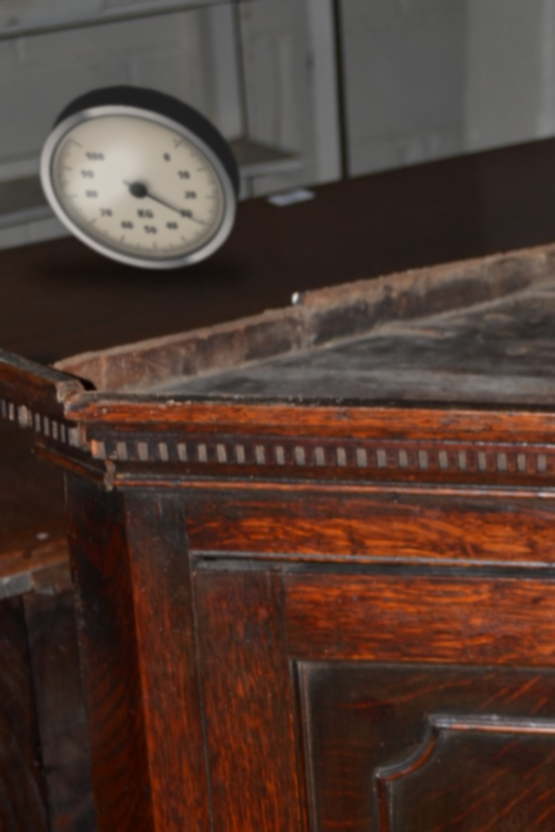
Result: 30 kg
